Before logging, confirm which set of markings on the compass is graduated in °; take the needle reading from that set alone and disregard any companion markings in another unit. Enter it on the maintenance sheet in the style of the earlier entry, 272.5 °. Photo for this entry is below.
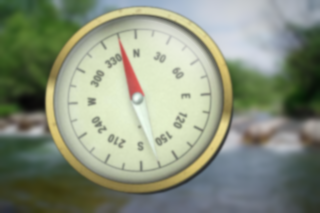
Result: 345 °
